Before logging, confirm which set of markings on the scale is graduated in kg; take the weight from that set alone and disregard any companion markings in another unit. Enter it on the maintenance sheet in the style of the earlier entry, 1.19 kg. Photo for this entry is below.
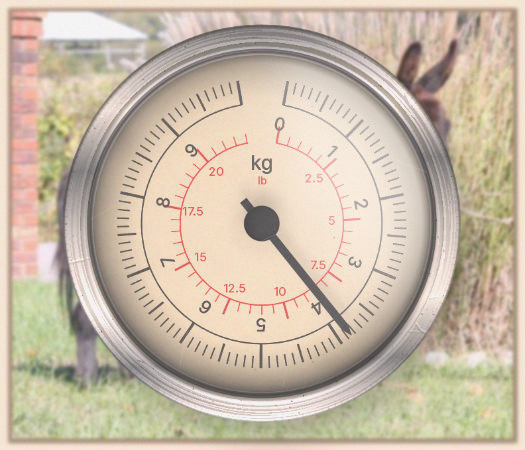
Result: 3.85 kg
